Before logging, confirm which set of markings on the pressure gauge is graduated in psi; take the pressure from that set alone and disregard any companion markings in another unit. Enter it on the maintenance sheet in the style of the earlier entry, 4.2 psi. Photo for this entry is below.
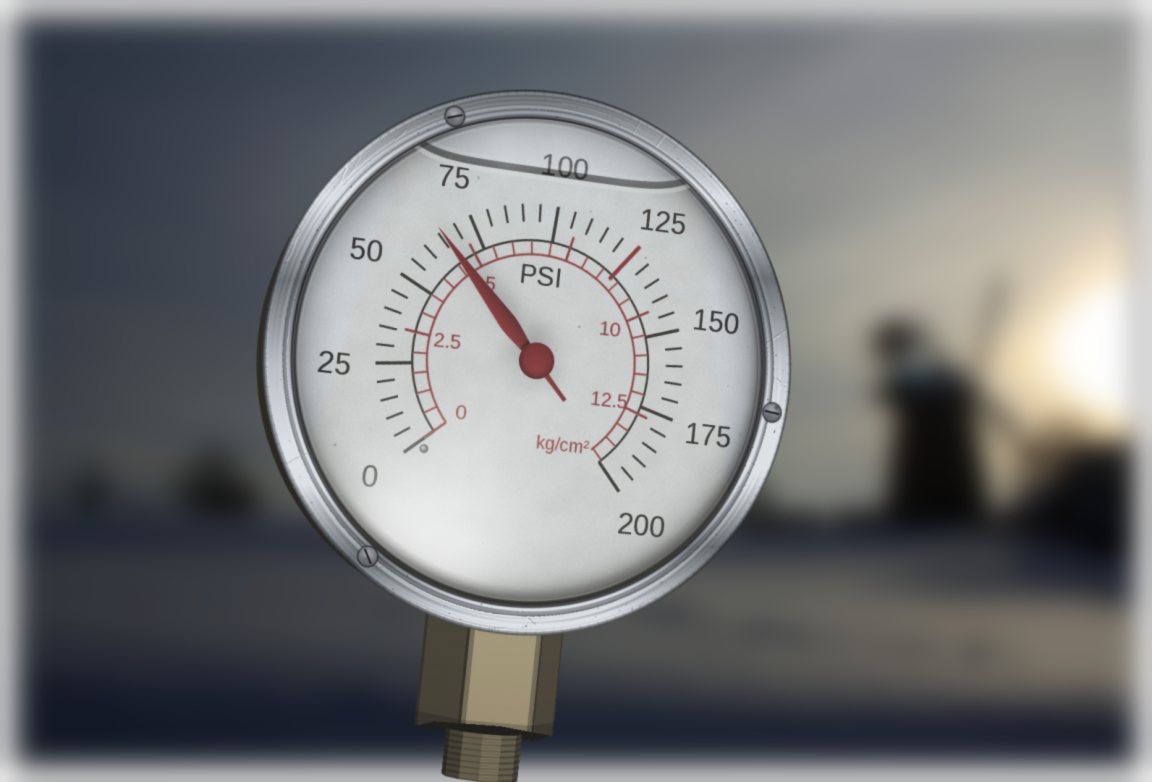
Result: 65 psi
